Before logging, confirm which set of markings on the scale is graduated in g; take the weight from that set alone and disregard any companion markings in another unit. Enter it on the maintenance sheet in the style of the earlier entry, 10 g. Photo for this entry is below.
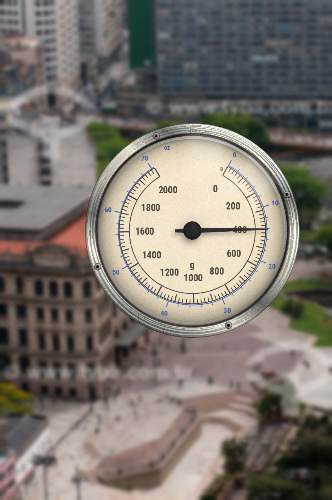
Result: 400 g
